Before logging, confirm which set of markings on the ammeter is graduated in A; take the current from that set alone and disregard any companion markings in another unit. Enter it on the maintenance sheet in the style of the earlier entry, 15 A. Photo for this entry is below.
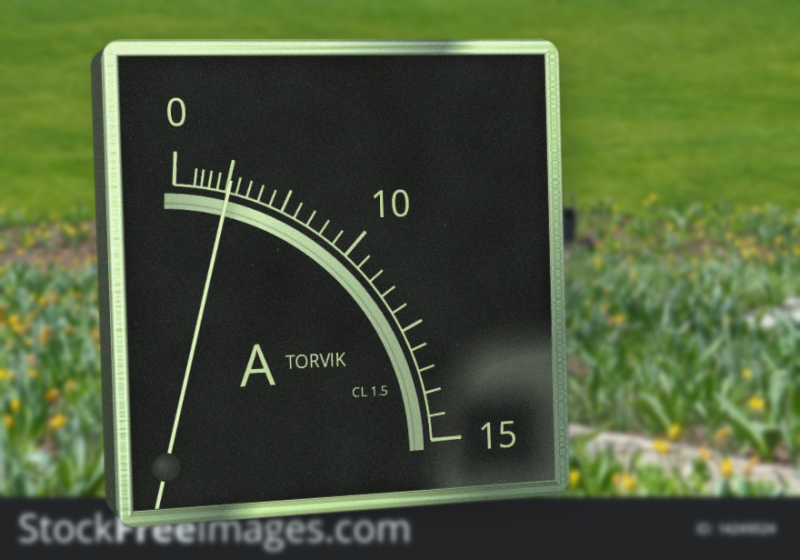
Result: 5 A
